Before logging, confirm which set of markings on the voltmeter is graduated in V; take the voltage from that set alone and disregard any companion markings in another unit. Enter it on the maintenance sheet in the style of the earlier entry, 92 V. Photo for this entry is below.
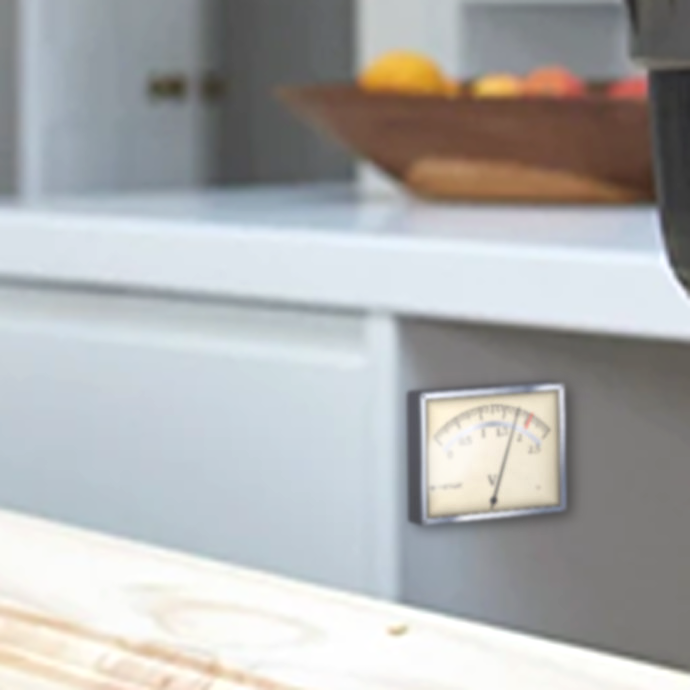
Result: 1.75 V
